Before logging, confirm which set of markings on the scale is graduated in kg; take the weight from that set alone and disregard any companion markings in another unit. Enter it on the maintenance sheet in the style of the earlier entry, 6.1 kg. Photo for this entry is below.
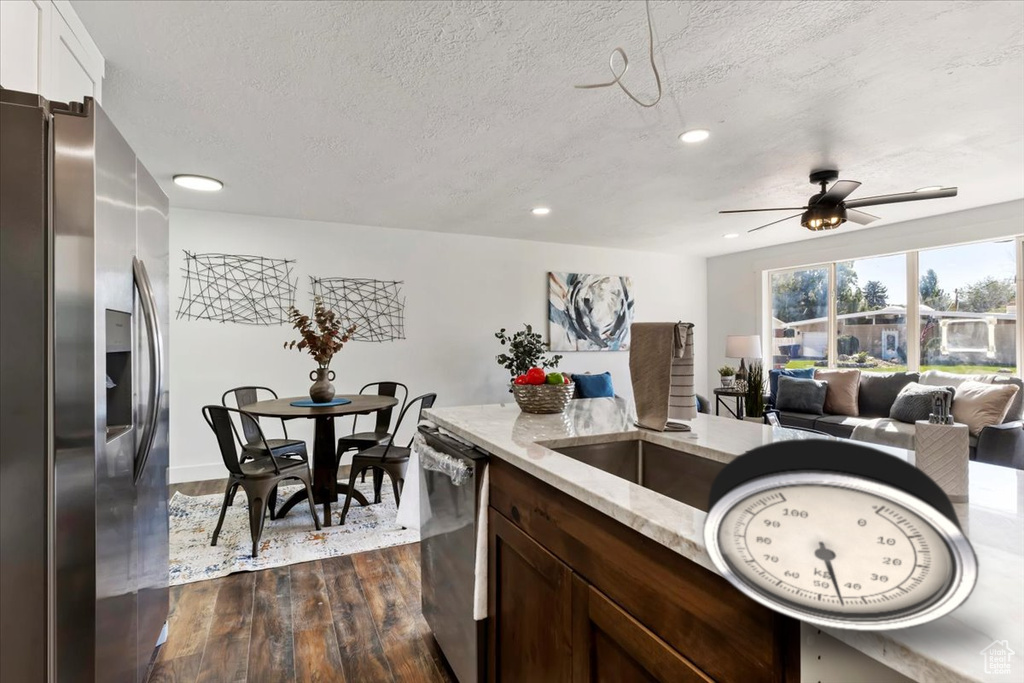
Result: 45 kg
